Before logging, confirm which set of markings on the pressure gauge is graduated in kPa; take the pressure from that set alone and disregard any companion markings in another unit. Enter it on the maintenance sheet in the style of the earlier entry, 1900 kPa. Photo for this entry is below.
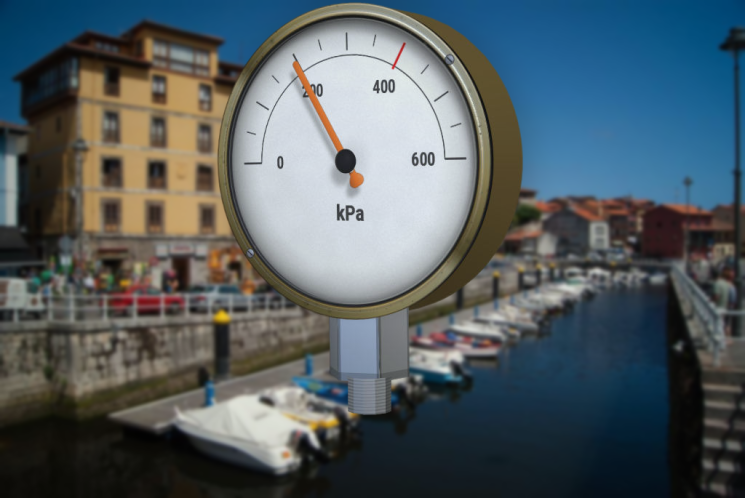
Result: 200 kPa
